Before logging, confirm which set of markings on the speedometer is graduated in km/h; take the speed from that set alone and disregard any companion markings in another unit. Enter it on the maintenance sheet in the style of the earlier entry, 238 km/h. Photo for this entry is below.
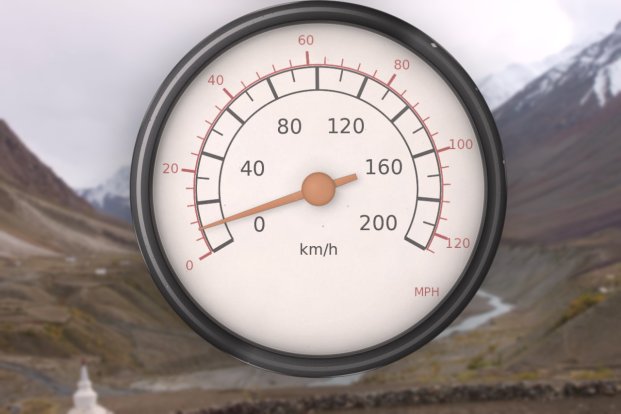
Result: 10 km/h
